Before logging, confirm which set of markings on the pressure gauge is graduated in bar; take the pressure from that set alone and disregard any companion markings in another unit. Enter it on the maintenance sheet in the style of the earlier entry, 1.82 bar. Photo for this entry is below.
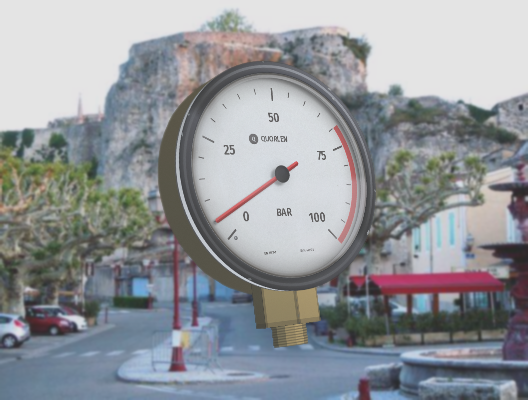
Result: 5 bar
